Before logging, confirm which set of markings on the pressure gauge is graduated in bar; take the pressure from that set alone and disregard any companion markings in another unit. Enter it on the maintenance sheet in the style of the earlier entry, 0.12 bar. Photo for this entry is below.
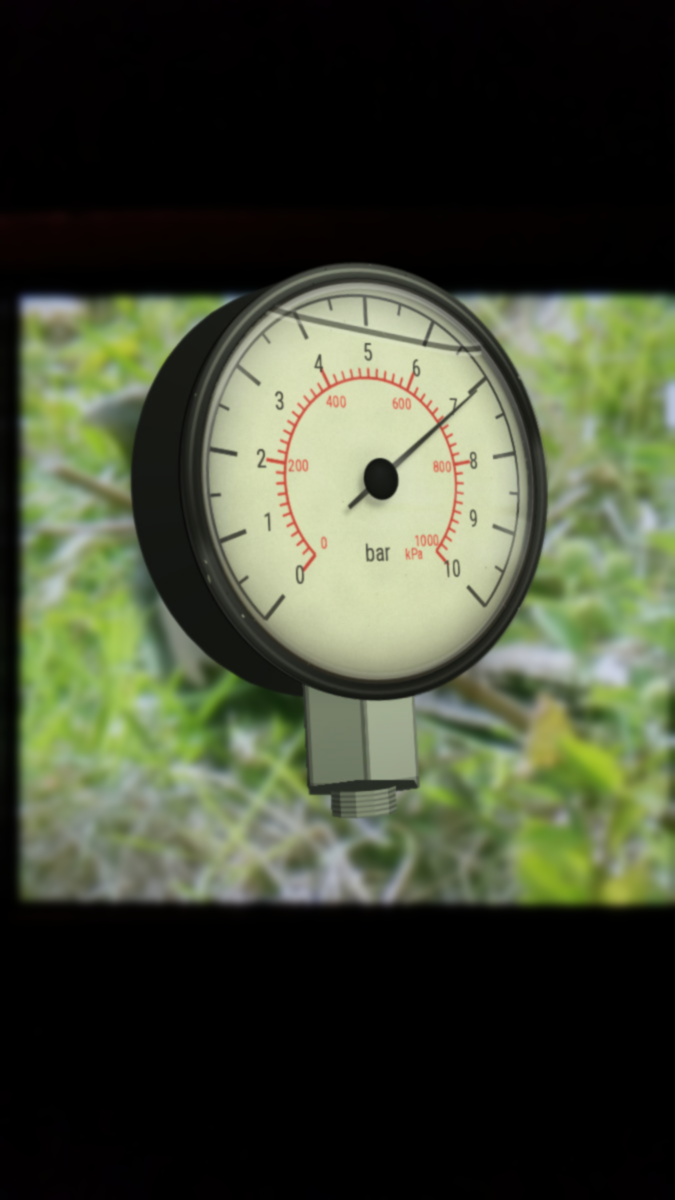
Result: 7 bar
